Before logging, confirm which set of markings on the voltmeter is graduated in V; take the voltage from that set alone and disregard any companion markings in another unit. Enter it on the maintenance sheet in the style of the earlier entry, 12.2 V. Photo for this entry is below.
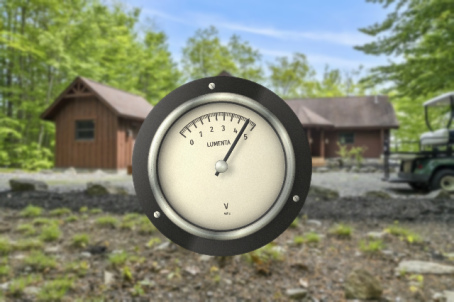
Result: 4.5 V
